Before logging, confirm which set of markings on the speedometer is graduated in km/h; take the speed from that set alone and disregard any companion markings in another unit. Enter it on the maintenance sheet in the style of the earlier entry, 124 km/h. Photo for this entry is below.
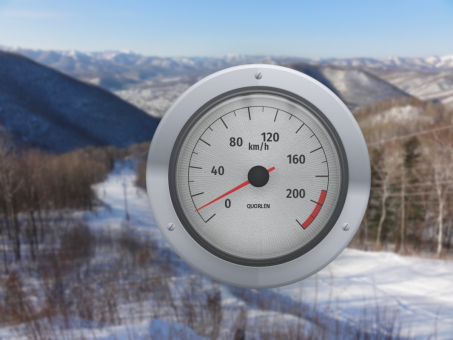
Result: 10 km/h
